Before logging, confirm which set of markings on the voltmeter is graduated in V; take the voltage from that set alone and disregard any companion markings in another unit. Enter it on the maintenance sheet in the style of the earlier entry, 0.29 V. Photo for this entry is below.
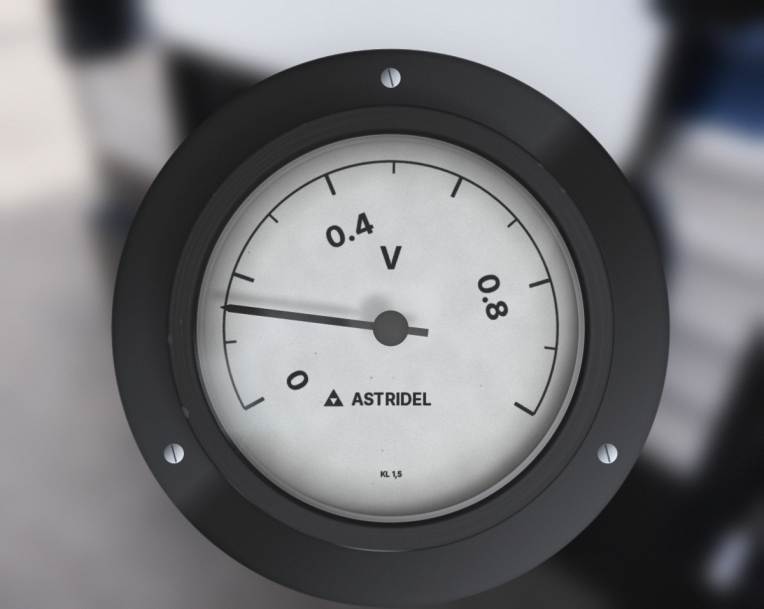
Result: 0.15 V
